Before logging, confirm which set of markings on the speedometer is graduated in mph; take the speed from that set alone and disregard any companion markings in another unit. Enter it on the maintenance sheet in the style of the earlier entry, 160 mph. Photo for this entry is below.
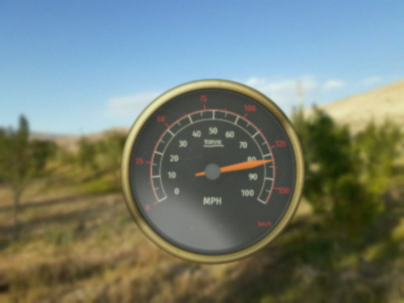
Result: 82.5 mph
